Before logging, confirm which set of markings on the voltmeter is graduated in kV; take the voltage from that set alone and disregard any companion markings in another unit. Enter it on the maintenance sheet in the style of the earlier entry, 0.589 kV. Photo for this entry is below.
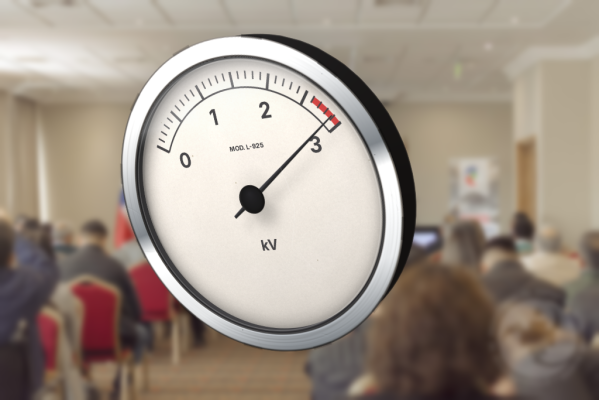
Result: 2.9 kV
